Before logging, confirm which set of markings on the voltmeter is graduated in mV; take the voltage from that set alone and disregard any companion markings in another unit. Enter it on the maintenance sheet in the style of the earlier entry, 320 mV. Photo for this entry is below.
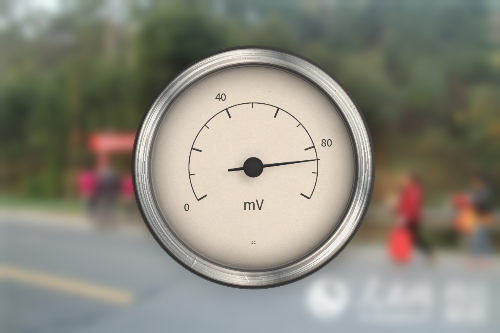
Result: 85 mV
